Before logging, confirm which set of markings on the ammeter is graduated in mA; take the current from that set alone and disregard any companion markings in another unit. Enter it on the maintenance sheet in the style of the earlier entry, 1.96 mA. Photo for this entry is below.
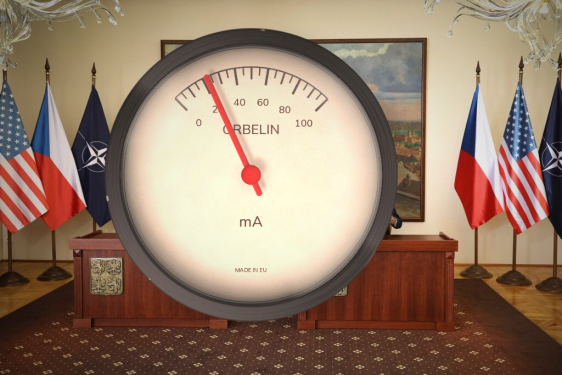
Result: 22.5 mA
